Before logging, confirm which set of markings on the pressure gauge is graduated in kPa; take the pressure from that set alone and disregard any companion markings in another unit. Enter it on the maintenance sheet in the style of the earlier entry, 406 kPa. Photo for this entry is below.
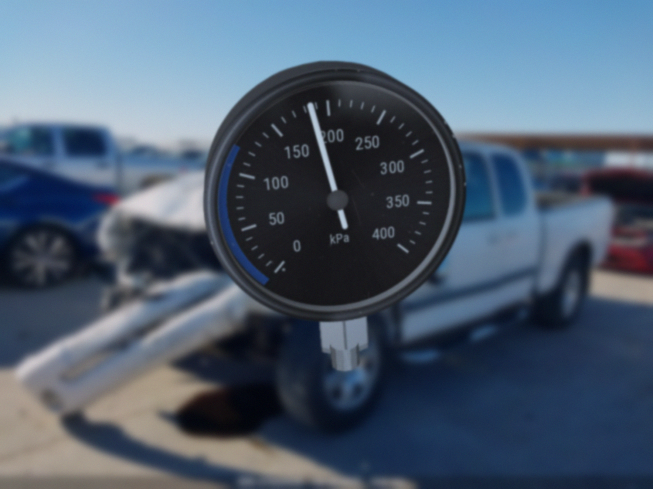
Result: 185 kPa
